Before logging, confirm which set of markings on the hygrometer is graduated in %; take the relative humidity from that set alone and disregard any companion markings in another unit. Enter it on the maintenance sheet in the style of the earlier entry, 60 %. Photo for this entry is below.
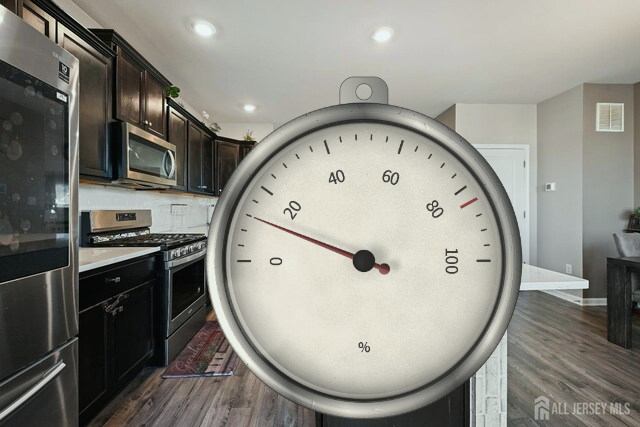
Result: 12 %
